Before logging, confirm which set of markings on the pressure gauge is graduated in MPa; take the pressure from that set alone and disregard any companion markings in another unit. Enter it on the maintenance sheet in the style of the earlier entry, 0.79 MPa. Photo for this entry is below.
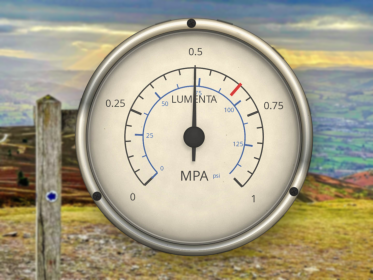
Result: 0.5 MPa
